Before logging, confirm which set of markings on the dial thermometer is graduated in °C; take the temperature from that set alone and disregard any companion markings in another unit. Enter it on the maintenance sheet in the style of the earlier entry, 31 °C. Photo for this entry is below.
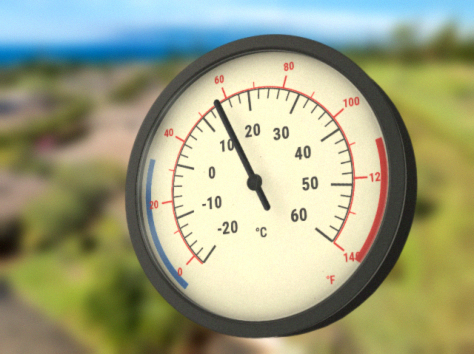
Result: 14 °C
